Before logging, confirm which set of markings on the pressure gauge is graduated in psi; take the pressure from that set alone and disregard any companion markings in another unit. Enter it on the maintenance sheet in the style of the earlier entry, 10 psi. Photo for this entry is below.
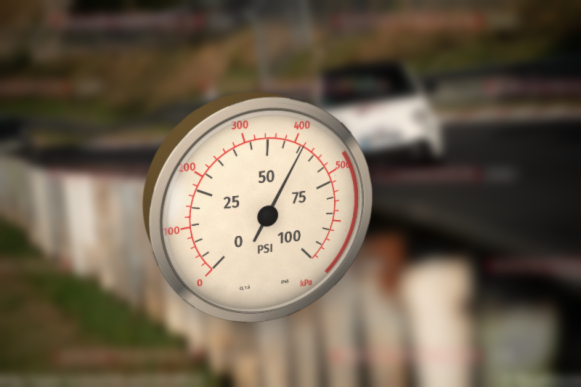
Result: 60 psi
